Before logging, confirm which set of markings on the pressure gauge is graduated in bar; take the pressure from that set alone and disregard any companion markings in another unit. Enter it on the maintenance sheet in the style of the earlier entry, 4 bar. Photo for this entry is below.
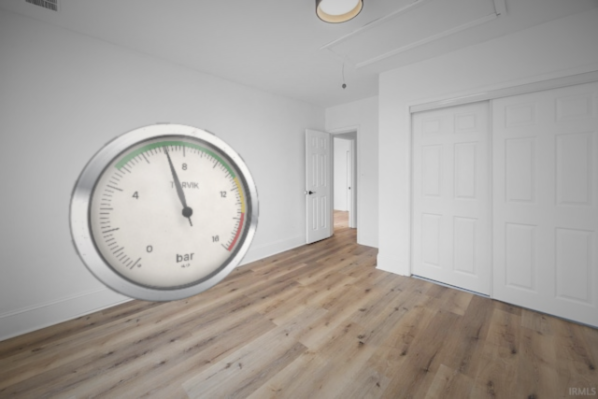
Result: 7 bar
